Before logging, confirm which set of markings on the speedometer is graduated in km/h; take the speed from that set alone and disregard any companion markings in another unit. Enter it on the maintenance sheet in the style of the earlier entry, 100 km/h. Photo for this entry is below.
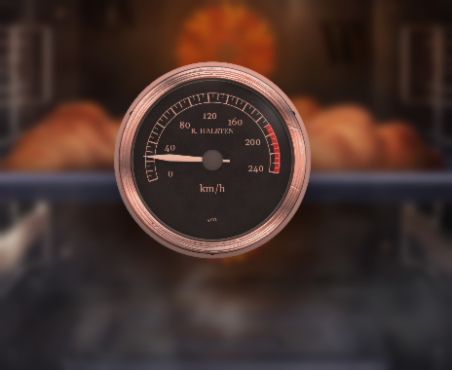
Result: 25 km/h
